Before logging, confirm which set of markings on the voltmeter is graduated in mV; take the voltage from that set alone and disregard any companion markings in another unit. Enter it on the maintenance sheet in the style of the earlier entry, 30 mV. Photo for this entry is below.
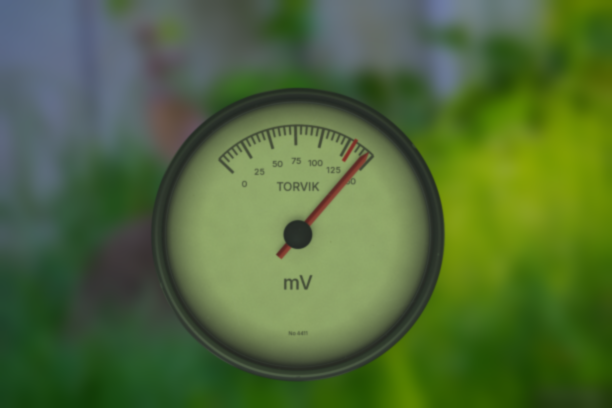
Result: 145 mV
